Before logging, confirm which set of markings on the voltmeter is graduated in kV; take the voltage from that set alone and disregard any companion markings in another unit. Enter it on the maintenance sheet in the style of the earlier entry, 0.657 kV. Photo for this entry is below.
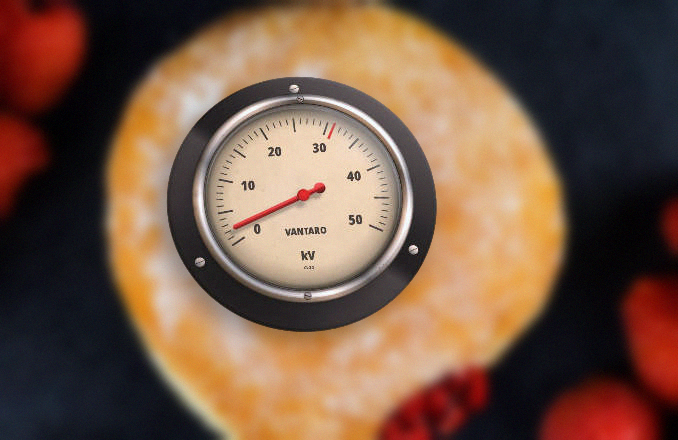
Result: 2 kV
